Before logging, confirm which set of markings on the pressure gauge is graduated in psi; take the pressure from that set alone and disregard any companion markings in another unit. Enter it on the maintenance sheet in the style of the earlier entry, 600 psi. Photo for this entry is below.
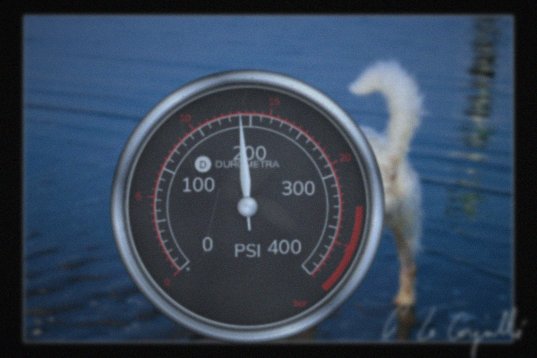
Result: 190 psi
